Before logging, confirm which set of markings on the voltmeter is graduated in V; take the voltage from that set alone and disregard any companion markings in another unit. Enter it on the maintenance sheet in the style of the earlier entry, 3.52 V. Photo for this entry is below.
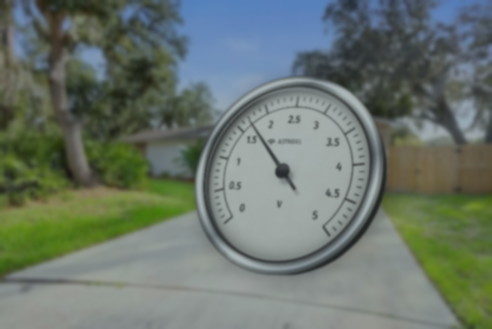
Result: 1.7 V
